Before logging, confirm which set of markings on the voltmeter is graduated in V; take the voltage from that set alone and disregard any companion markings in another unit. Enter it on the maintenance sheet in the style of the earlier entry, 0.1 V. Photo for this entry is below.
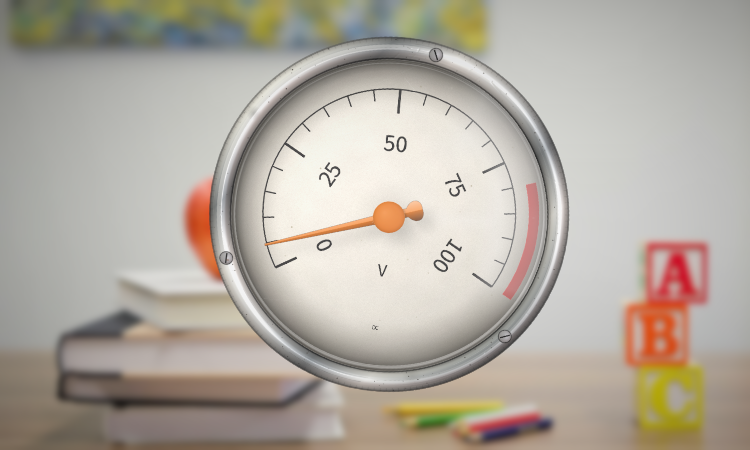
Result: 5 V
